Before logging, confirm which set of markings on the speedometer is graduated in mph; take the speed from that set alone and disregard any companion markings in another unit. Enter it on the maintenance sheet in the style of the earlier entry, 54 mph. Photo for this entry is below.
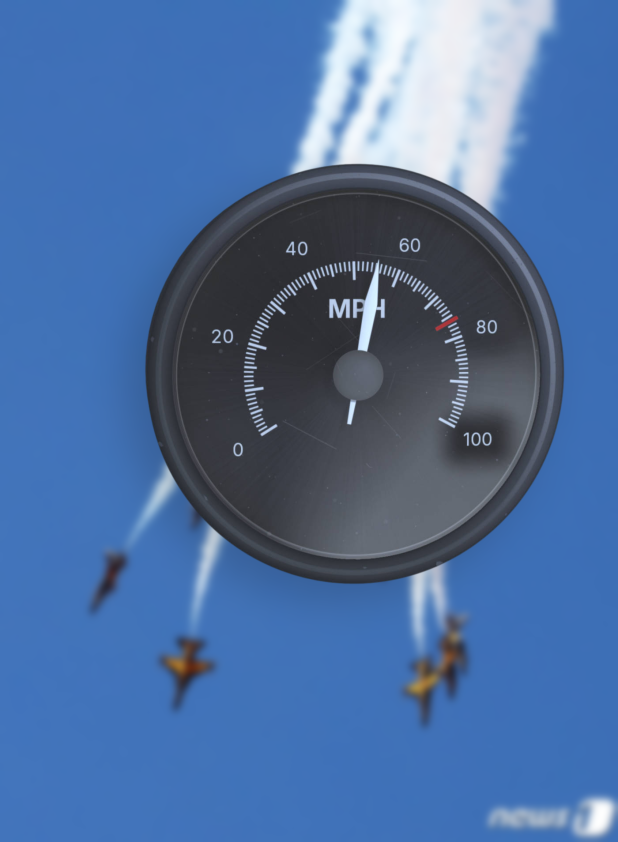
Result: 55 mph
